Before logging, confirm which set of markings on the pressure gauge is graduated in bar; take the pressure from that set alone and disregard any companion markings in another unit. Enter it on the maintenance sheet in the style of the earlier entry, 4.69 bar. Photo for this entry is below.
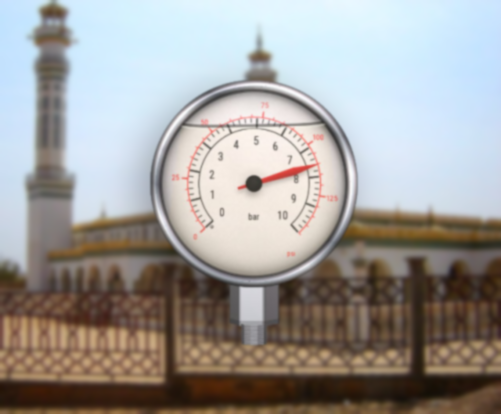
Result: 7.6 bar
